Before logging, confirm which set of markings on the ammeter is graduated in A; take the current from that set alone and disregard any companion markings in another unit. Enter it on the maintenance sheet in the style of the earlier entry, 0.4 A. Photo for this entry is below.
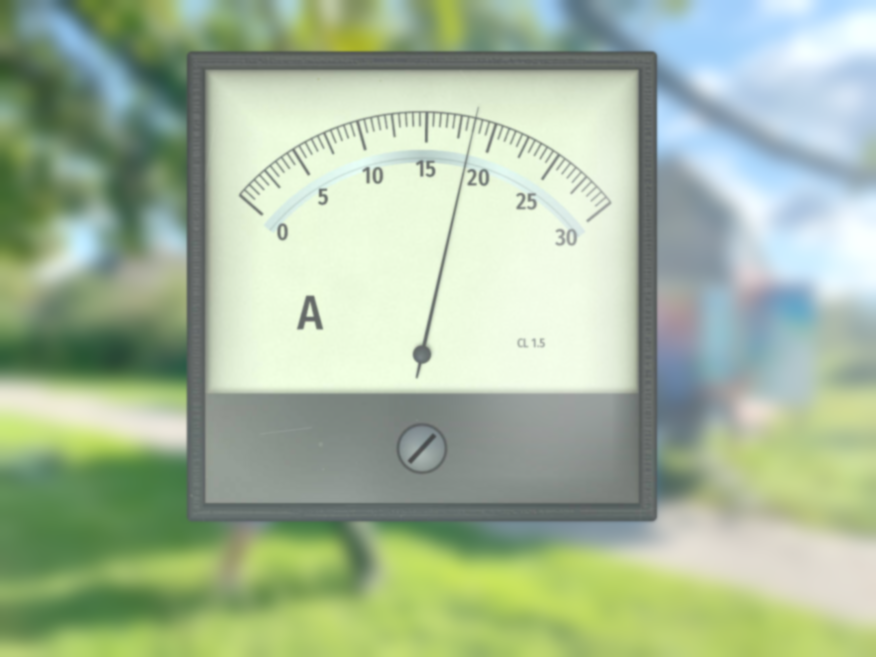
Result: 18.5 A
